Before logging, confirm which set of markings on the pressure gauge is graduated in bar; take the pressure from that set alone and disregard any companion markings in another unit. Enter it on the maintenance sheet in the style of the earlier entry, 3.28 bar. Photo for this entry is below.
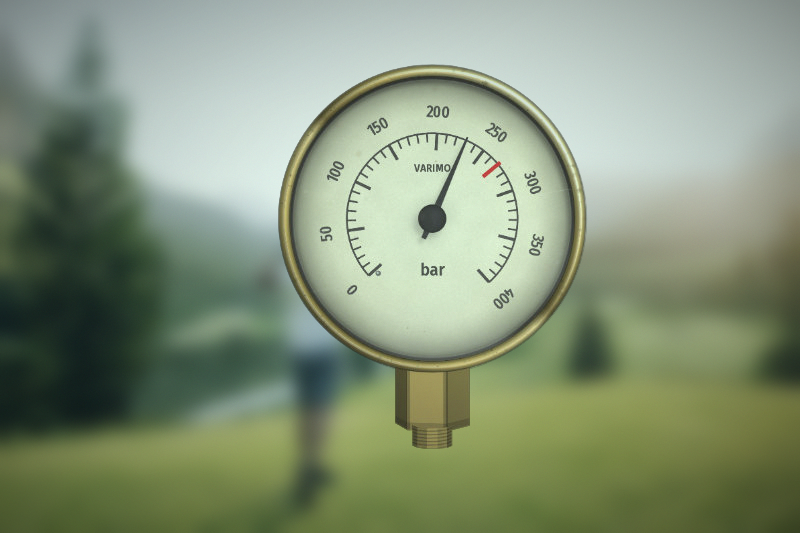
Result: 230 bar
